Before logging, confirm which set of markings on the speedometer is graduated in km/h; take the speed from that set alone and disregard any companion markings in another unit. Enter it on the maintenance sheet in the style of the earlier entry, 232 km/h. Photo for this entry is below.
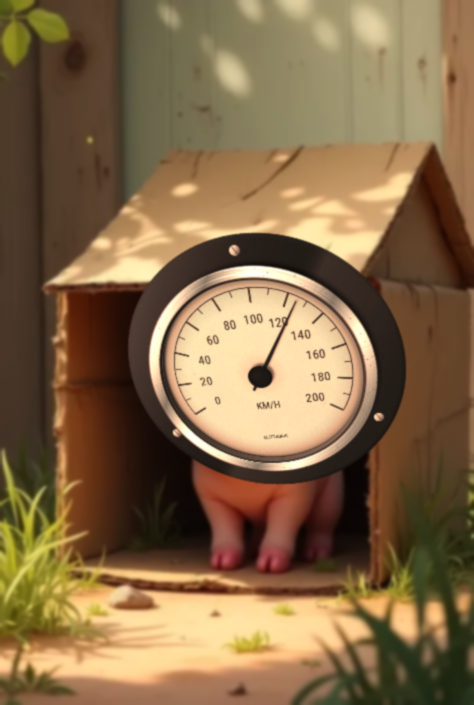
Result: 125 km/h
